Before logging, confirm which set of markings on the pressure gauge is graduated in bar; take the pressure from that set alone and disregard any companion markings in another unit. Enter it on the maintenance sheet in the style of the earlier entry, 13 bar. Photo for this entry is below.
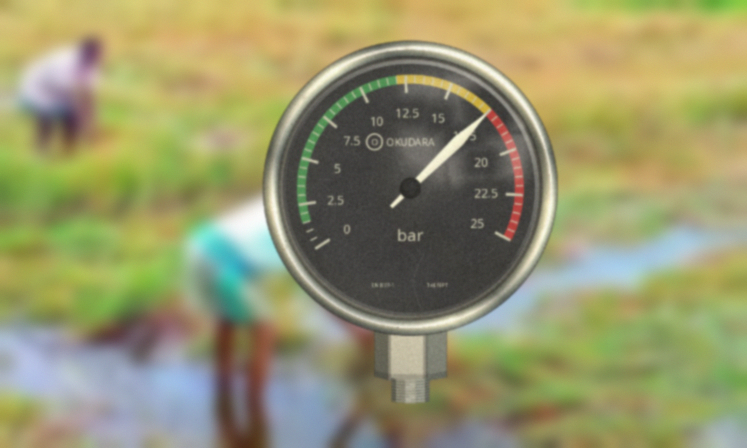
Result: 17.5 bar
